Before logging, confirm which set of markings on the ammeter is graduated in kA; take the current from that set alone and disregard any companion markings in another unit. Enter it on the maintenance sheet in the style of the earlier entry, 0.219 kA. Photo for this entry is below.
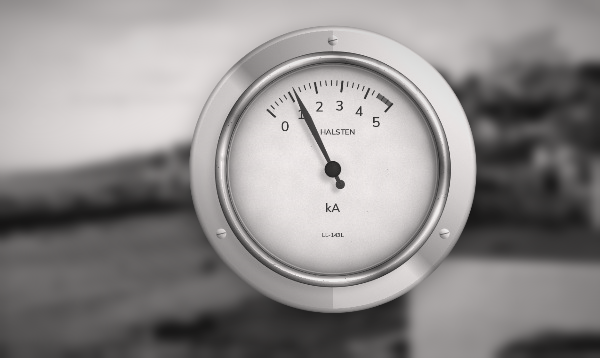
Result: 1.2 kA
